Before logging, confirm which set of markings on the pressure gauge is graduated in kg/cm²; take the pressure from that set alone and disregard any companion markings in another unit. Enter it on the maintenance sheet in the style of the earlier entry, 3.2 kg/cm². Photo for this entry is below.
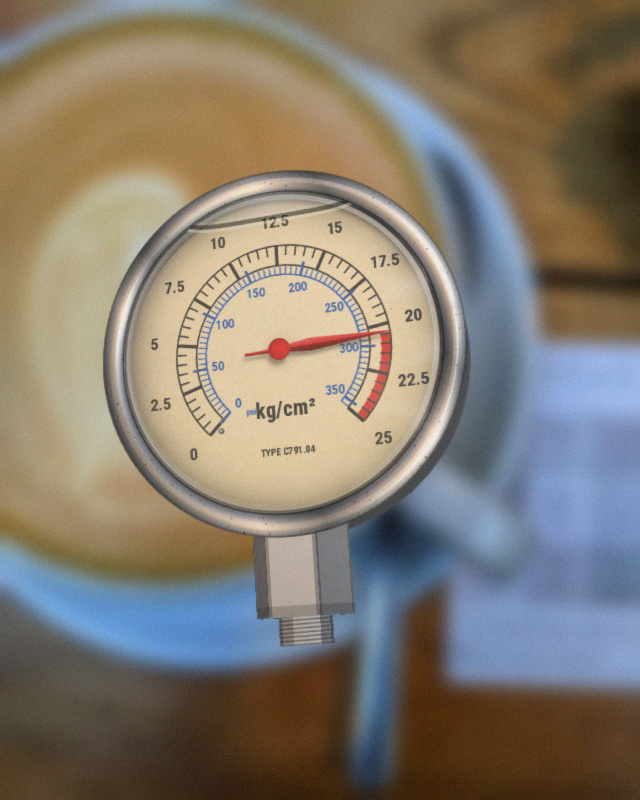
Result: 20.5 kg/cm²
